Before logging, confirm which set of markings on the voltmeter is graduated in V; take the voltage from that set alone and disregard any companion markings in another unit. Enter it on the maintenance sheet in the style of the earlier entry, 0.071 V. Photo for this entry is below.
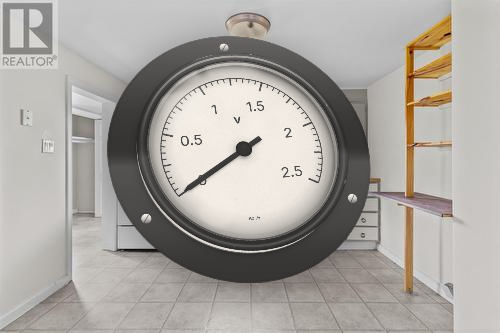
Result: 0 V
